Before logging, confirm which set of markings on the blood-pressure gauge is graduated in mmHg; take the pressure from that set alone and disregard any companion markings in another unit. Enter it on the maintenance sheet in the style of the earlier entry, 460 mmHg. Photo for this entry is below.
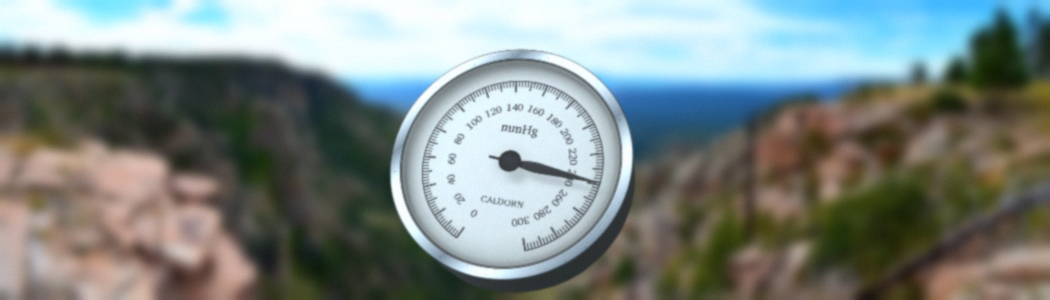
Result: 240 mmHg
